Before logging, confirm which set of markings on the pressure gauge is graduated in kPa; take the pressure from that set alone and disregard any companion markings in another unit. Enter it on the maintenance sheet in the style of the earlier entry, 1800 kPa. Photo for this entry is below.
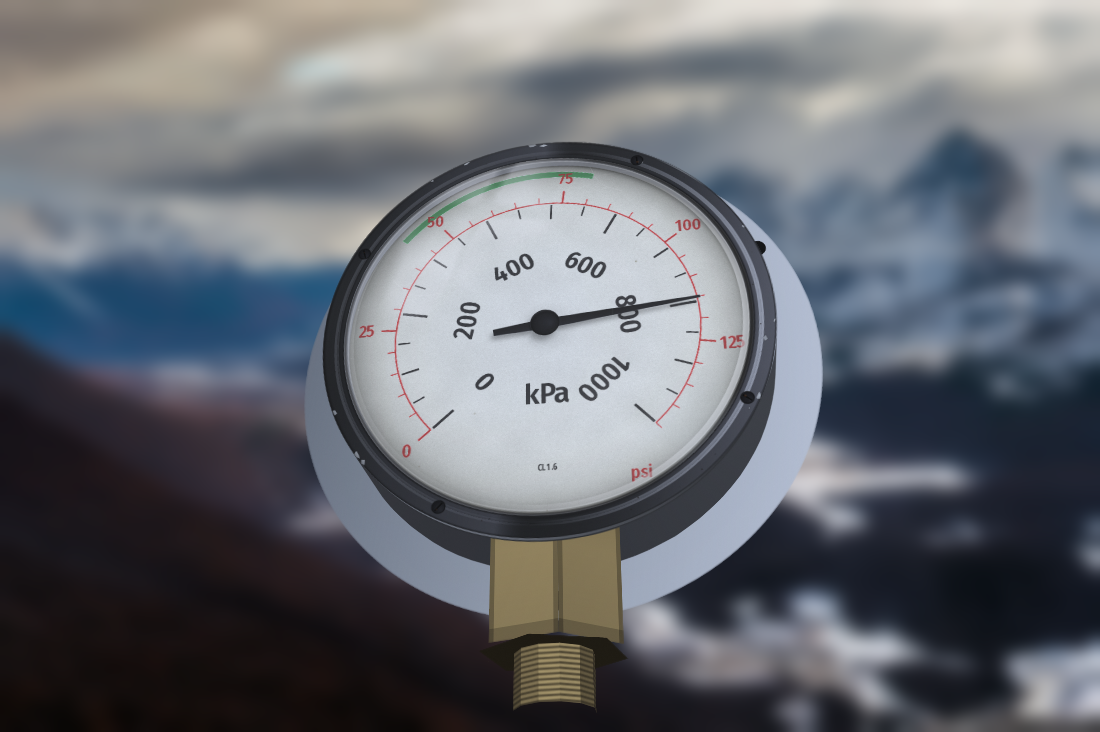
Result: 800 kPa
